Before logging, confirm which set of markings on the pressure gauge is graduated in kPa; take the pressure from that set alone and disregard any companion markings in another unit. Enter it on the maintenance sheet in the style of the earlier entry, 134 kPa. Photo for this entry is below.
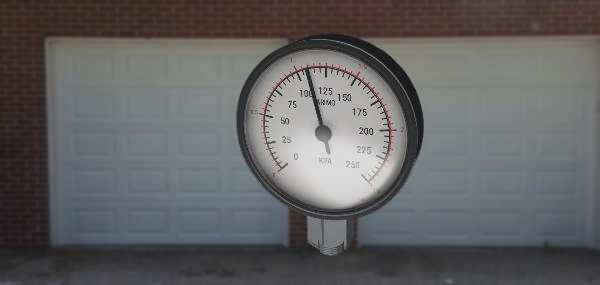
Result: 110 kPa
